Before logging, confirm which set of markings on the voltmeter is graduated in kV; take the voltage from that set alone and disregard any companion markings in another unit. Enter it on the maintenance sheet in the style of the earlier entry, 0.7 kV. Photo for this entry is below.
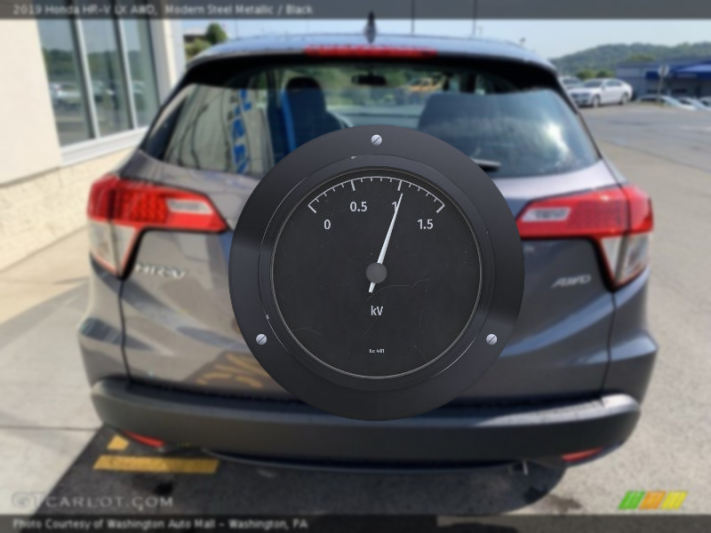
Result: 1.05 kV
